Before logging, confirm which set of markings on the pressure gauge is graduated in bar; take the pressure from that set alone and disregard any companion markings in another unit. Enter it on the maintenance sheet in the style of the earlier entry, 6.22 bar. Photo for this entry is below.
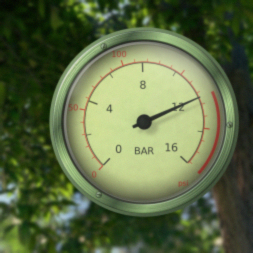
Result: 12 bar
